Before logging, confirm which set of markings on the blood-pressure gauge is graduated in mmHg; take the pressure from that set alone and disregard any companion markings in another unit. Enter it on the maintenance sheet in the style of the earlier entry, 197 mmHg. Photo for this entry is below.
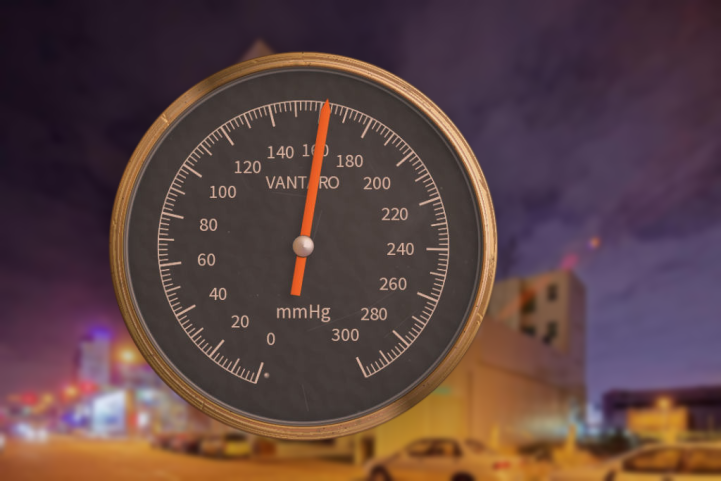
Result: 162 mmHg
